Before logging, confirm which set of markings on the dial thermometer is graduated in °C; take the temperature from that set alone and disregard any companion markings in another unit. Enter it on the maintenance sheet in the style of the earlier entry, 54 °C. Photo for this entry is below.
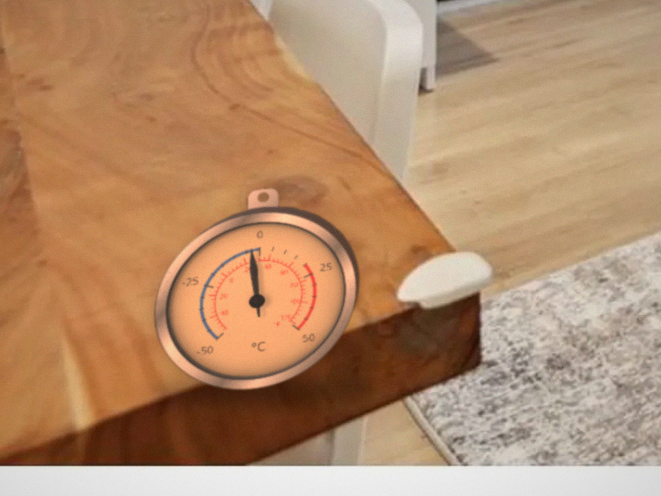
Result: -2.5 °C
